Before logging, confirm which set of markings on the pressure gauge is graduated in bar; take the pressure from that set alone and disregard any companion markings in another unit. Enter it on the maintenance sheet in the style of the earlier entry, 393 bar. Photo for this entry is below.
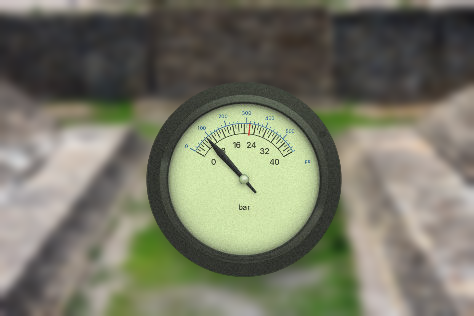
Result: 6 bar
